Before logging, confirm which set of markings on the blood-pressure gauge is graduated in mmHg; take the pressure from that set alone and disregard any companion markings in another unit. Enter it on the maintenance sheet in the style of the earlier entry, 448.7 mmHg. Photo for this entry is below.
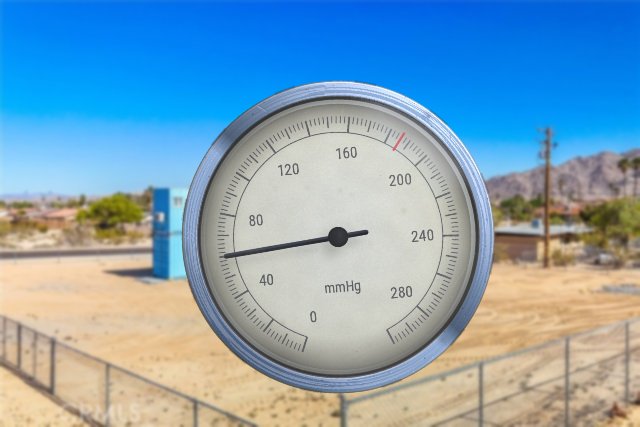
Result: 60 mmHg
